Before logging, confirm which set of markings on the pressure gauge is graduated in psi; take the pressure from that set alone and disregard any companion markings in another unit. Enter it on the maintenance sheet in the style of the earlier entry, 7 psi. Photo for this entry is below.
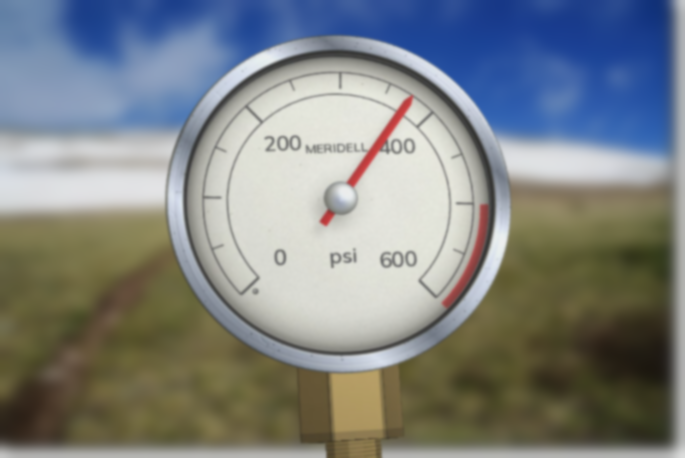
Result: 375 psi
